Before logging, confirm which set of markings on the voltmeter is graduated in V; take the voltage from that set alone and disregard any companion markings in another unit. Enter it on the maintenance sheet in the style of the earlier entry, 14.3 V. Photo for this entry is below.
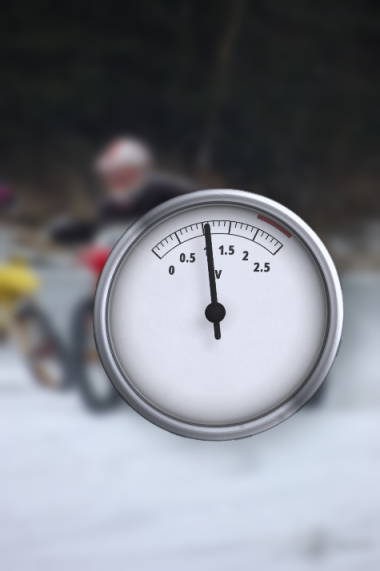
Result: 1.1 V
